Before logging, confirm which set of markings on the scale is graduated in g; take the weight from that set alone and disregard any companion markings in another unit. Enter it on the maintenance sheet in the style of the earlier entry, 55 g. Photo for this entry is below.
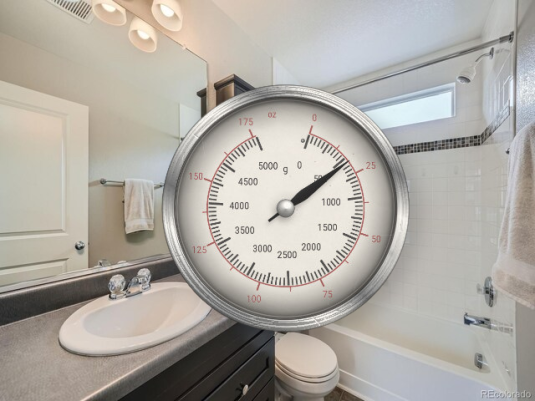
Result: 550 g
